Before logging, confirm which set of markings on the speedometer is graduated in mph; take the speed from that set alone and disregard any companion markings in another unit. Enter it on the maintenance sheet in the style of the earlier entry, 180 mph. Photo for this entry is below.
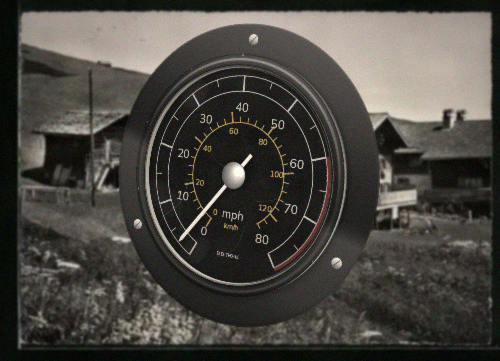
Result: 2.5 mph
